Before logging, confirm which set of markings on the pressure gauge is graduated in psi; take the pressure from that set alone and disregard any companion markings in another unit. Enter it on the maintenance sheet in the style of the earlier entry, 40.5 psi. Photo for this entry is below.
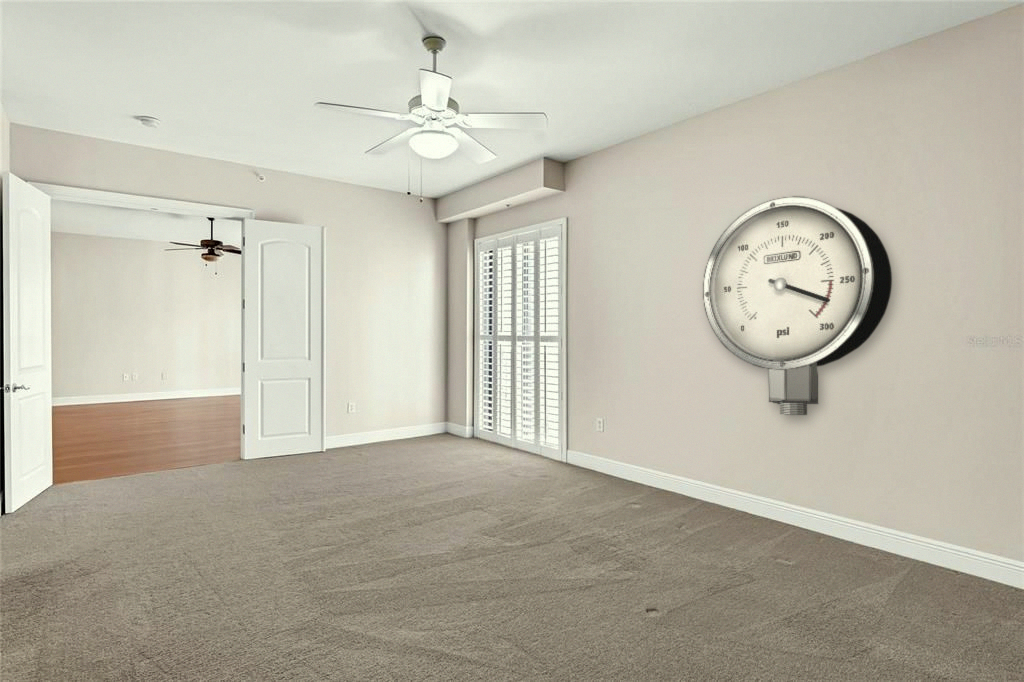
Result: 275 psi
